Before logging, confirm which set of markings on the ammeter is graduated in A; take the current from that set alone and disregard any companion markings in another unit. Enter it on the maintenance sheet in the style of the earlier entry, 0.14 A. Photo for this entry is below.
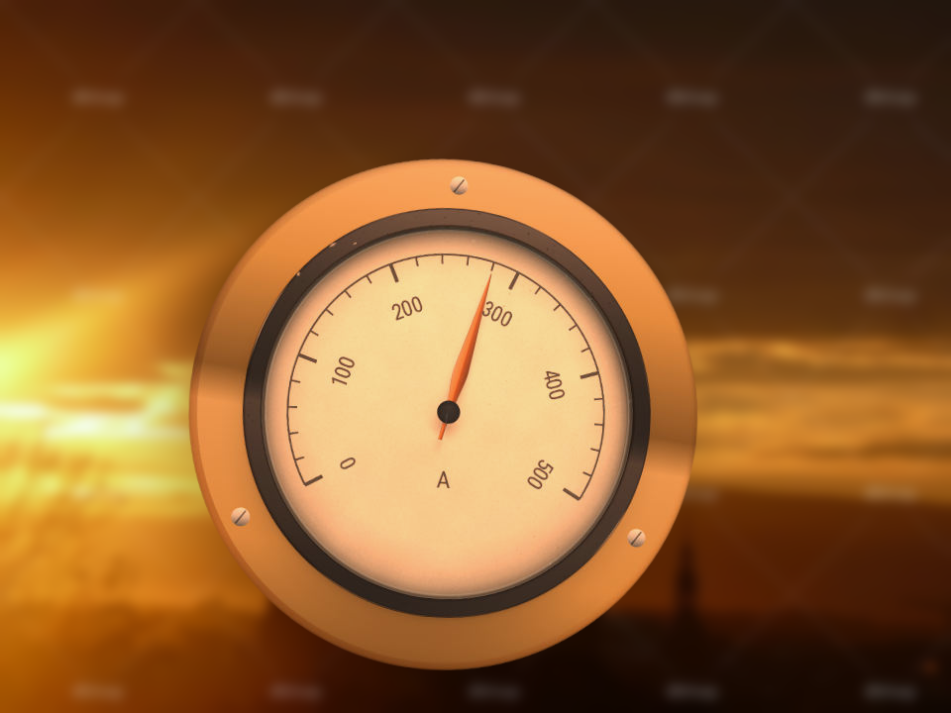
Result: 280 A
